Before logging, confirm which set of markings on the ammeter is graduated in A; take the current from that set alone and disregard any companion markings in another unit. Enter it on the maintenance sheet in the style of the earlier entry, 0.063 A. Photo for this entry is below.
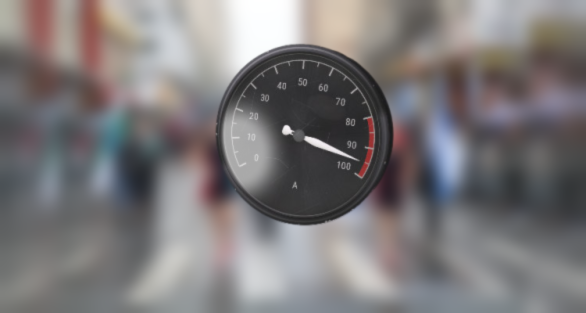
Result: 95 A
